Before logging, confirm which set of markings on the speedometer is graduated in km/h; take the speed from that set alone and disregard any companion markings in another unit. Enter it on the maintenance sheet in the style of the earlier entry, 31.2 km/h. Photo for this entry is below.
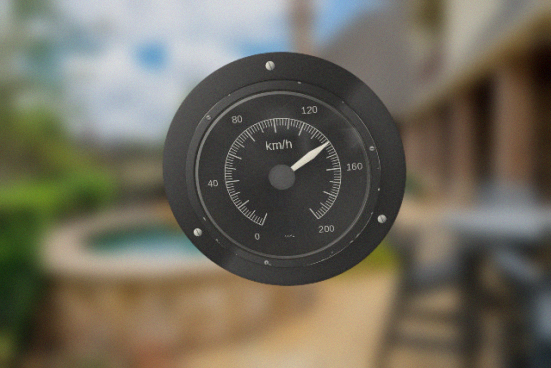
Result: 140 km/h
